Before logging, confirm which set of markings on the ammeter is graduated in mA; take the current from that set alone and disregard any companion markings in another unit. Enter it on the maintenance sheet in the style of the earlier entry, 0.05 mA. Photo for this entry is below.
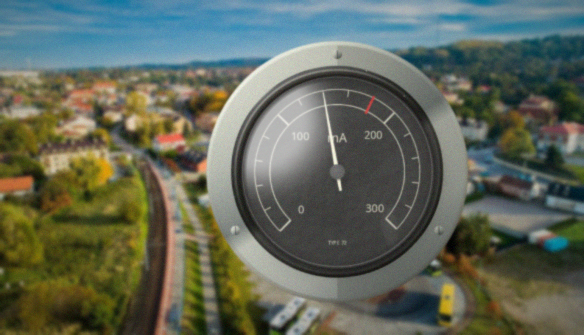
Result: 140 mA
